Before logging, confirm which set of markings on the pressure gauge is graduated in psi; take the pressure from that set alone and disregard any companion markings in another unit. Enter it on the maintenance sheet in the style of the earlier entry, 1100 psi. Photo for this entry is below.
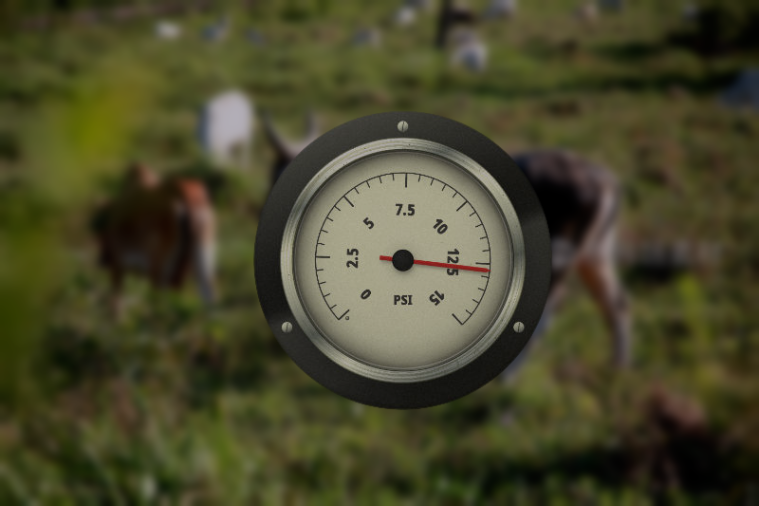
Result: 12.75 psi
